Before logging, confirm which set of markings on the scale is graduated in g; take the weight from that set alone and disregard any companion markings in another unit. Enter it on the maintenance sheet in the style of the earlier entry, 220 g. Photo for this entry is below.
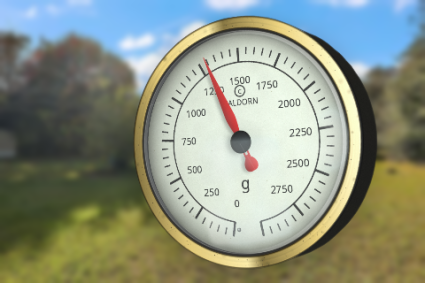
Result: 1300 g
